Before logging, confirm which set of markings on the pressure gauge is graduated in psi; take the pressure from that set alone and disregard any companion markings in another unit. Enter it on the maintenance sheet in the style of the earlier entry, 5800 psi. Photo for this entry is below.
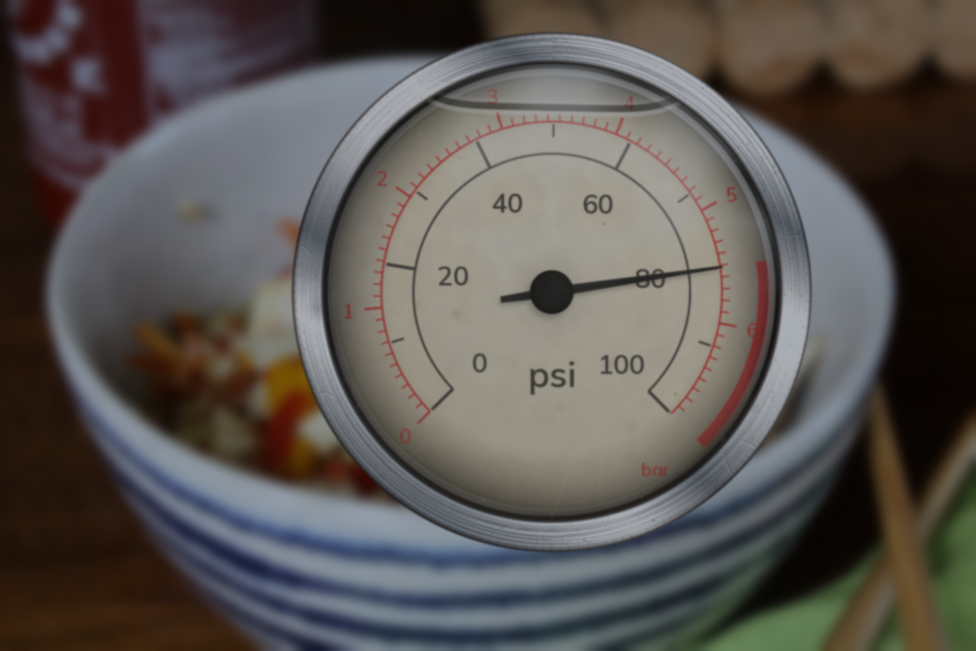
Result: 80 psi
